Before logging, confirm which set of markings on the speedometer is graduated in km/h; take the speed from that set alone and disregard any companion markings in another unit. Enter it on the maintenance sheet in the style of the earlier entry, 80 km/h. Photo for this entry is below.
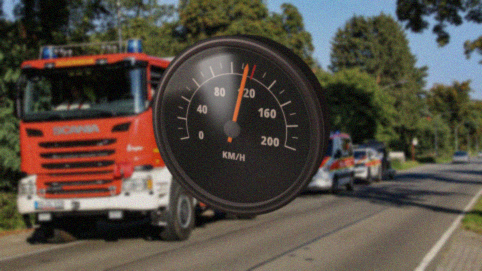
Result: 115 km/h
